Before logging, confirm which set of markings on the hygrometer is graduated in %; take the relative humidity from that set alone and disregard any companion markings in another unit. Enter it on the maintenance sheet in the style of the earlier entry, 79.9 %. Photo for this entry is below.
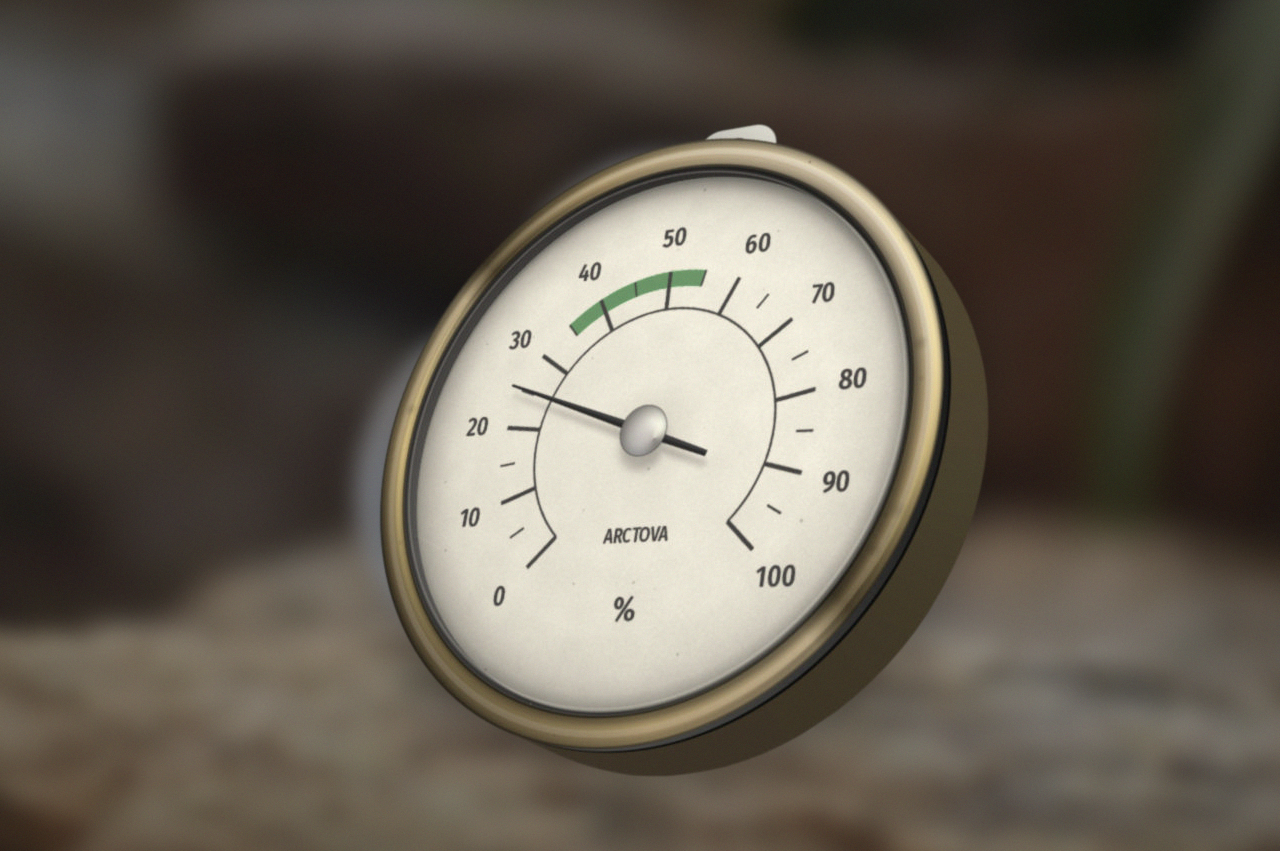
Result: 25 %
